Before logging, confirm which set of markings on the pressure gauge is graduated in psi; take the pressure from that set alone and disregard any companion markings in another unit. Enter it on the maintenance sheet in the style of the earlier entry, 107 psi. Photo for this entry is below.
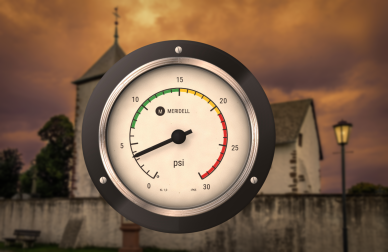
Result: 3.5 psi
